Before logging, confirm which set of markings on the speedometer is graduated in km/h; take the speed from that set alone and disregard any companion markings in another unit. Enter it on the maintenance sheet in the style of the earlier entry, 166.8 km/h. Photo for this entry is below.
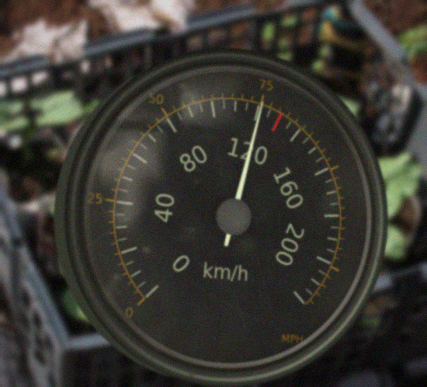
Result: 120 km/h
